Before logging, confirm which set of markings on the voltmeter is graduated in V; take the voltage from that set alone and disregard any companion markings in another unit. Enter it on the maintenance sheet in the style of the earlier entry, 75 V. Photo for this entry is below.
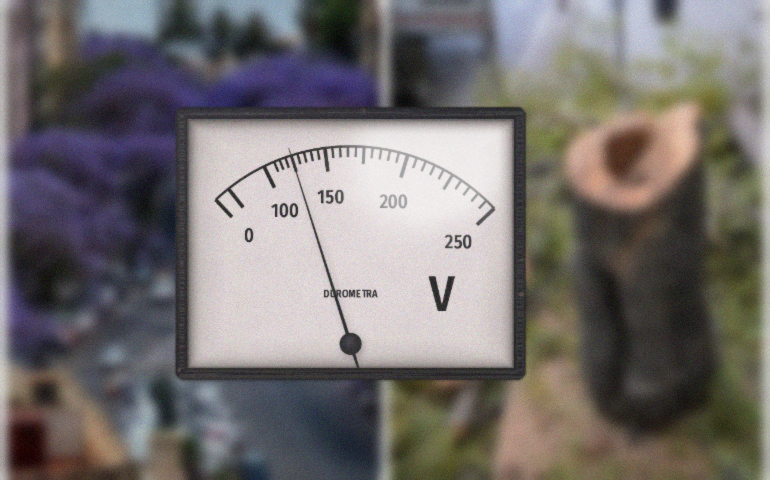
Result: 125 V
